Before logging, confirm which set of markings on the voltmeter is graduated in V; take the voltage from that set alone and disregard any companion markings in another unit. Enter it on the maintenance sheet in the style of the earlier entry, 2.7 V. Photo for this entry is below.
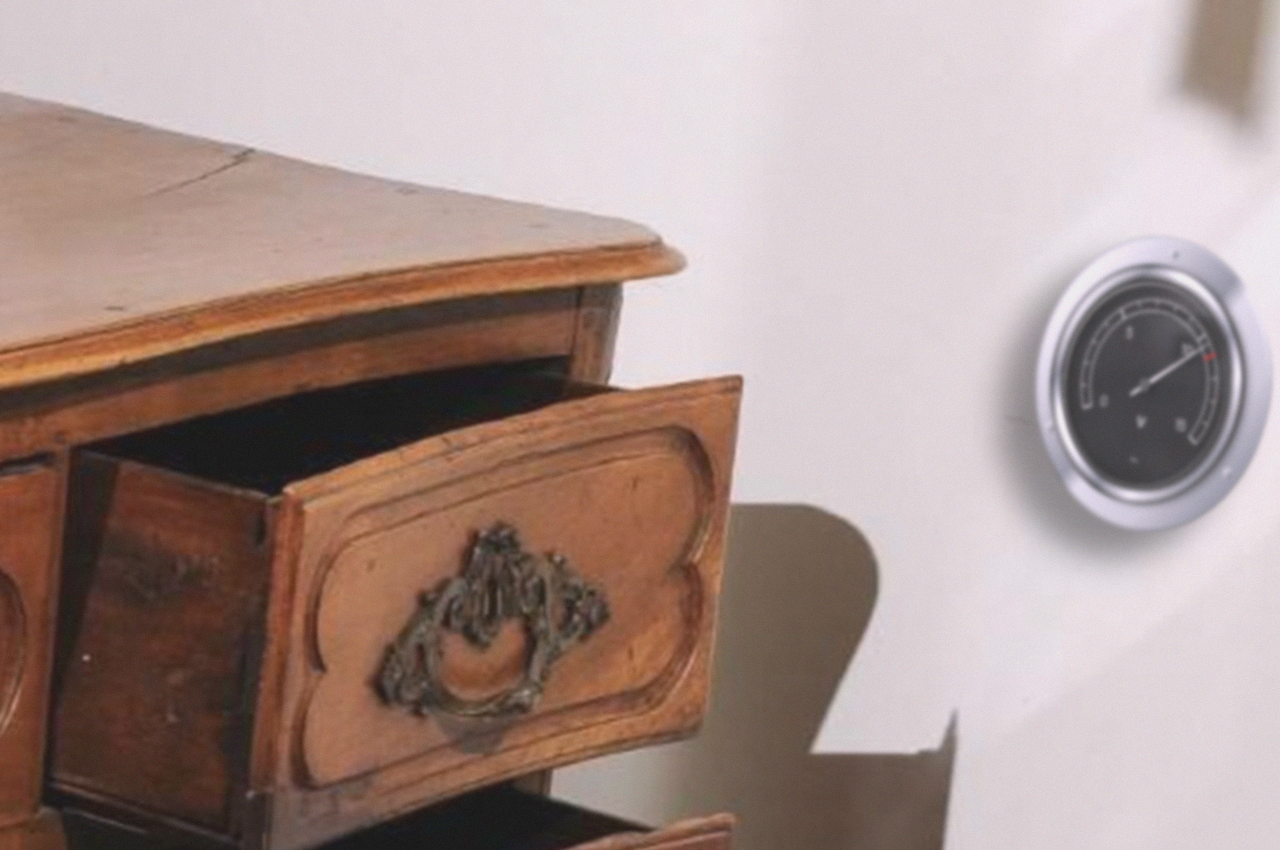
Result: 10.5 V
